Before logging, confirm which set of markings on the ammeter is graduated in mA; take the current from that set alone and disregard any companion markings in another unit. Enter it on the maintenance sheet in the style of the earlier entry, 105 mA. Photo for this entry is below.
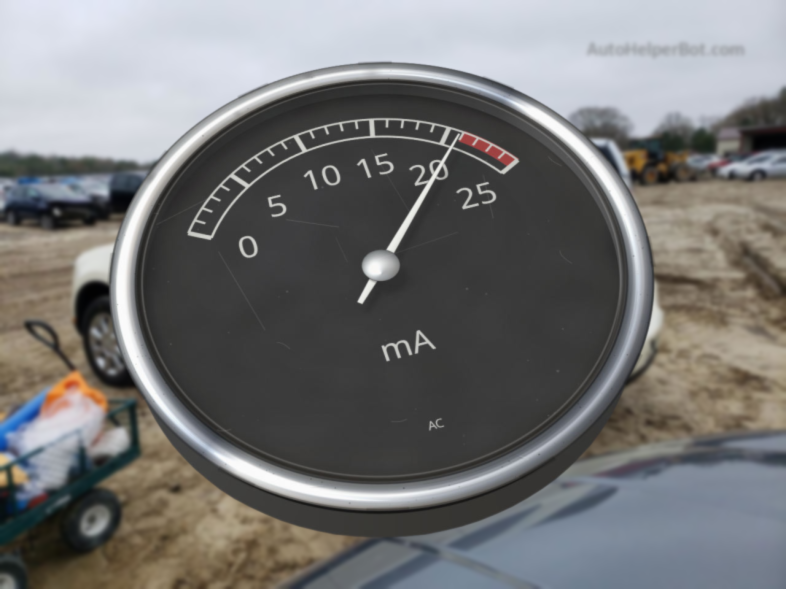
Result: 21 mA
